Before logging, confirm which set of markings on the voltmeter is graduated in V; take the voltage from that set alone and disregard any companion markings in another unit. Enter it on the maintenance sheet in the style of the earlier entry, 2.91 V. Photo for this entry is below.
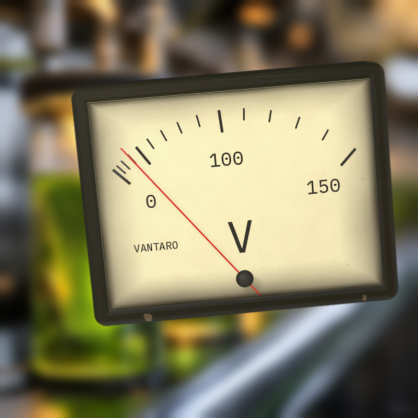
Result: 40 V
